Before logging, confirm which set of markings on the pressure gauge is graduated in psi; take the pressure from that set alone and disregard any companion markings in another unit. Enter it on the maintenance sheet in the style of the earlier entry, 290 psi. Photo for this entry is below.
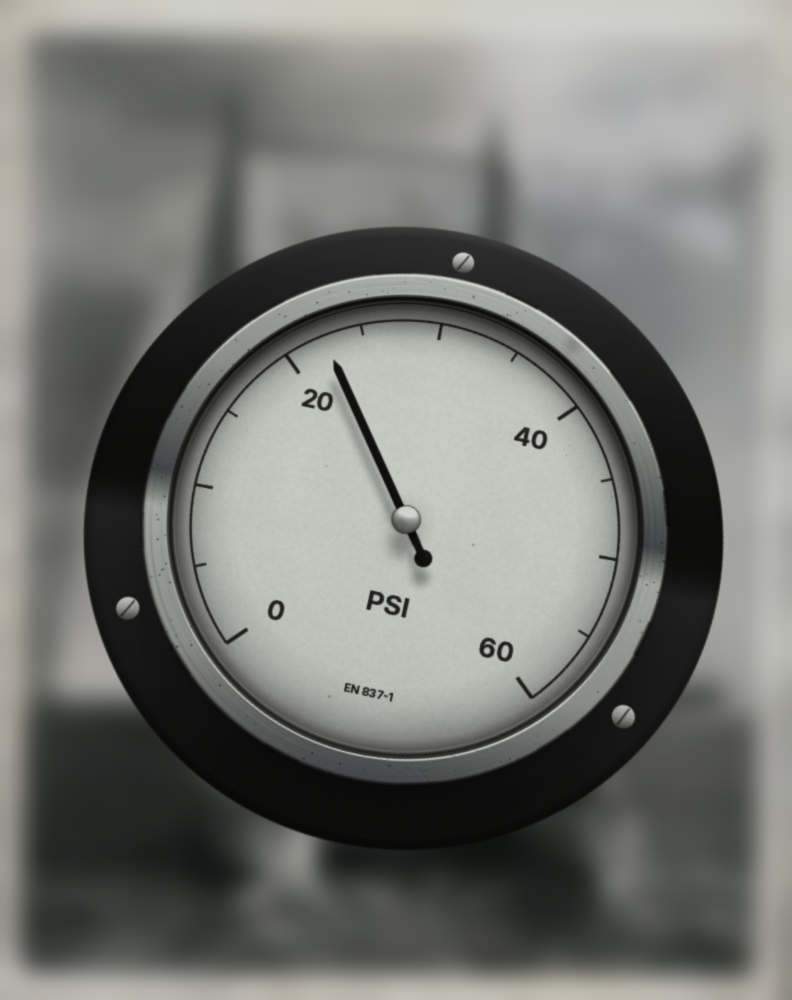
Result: 22.5 psi
